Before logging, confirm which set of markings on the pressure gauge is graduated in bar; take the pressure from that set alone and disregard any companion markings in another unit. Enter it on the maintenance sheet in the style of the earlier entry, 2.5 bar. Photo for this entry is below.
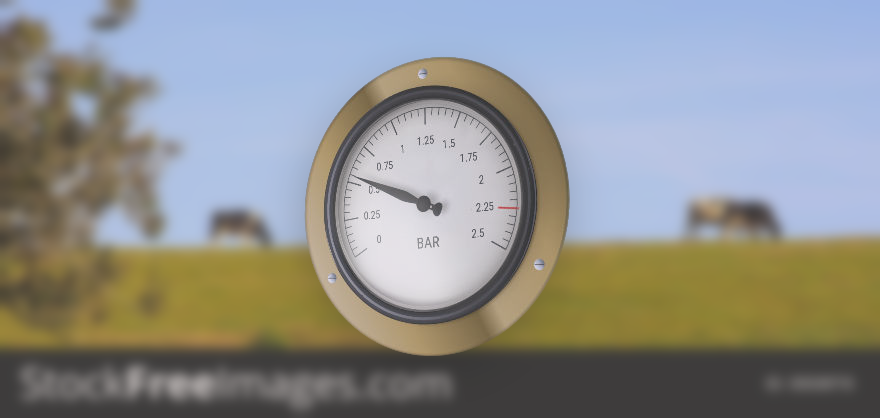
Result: 0.55 bar
